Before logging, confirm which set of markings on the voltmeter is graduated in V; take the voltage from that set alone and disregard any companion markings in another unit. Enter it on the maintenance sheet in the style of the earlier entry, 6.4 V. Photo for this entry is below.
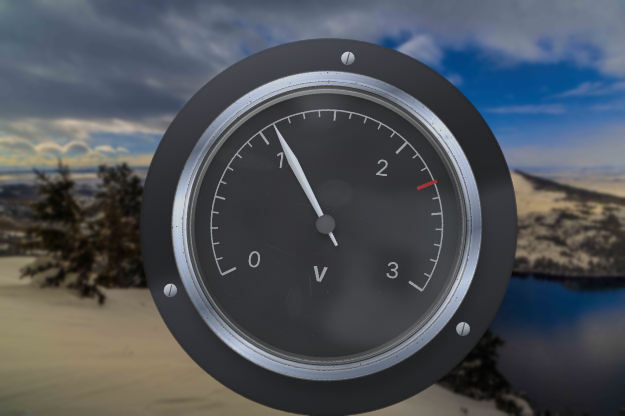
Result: 1.1 V
